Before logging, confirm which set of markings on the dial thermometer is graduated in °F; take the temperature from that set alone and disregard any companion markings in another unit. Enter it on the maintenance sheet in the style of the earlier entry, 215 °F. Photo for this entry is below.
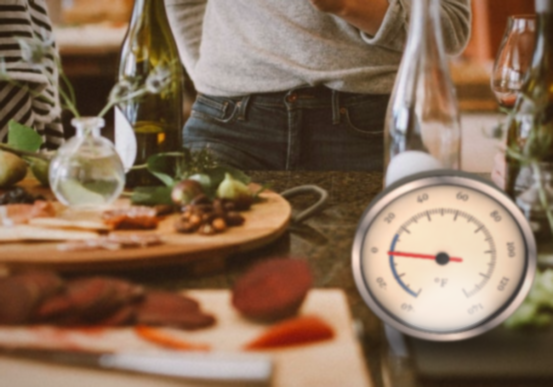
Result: 0 °F
